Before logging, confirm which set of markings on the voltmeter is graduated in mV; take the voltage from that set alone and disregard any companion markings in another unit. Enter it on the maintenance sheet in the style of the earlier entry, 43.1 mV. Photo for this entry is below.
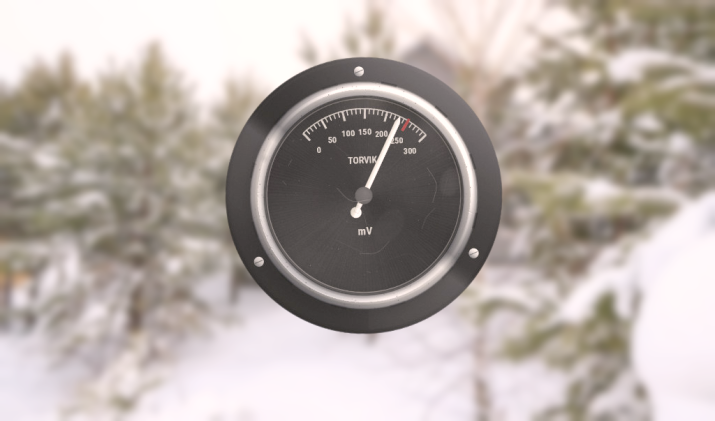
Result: 230 mV
